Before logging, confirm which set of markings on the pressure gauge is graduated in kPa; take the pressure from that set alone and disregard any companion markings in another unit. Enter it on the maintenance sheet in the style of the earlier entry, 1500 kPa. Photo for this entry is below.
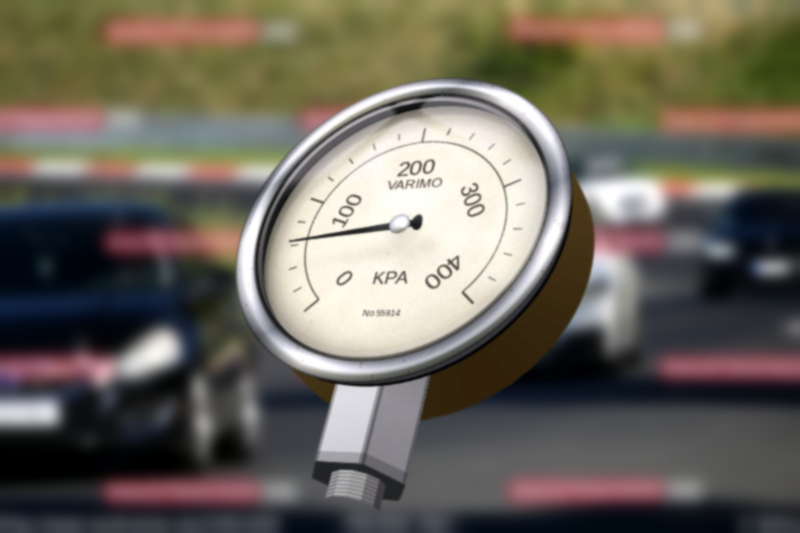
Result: 60 kPa
